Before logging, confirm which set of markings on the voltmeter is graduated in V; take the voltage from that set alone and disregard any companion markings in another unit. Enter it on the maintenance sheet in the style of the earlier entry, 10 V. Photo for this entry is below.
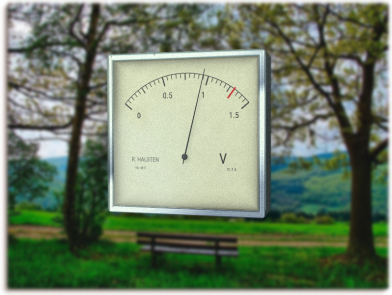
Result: 0.95 V
